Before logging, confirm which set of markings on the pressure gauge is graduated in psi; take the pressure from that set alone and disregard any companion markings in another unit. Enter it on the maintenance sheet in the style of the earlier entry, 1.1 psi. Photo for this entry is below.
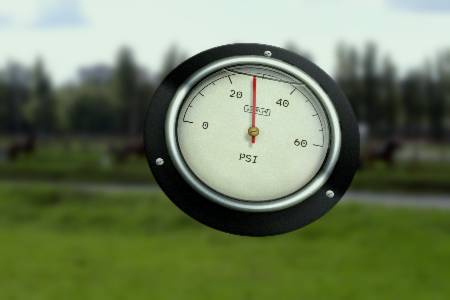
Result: 27.5 psi
